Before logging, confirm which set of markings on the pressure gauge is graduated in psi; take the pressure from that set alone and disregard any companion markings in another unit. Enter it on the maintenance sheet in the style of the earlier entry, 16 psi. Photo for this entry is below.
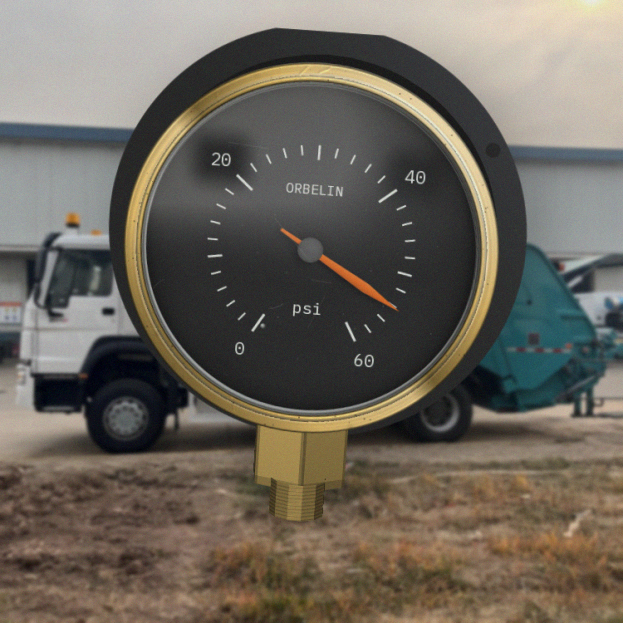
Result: 54 psi
